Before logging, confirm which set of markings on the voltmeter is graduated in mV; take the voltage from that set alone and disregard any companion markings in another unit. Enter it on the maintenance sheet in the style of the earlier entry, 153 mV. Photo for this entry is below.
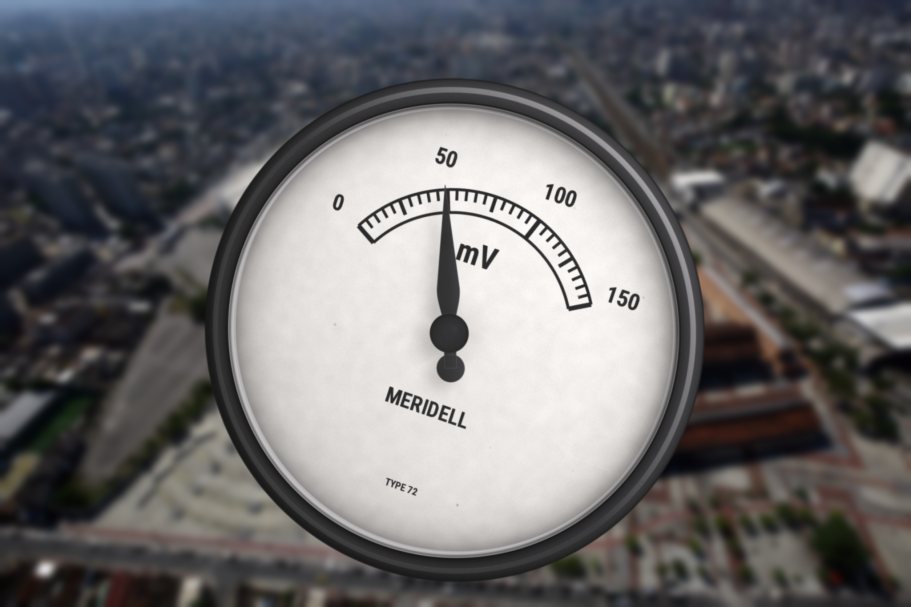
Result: 50 mV
